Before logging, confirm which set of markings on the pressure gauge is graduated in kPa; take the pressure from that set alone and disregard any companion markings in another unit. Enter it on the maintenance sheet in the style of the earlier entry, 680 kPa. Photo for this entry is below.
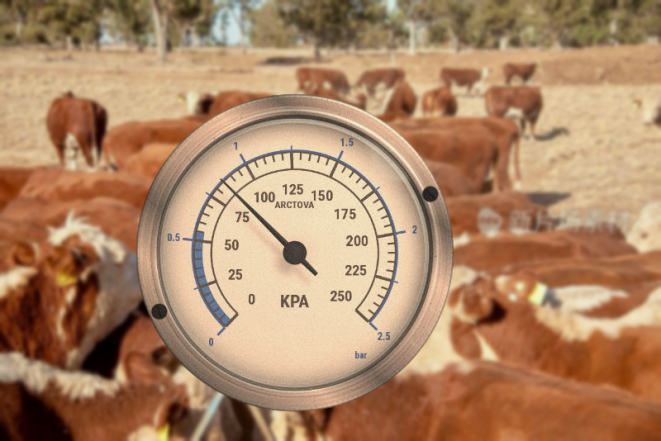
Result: 85 kPa
